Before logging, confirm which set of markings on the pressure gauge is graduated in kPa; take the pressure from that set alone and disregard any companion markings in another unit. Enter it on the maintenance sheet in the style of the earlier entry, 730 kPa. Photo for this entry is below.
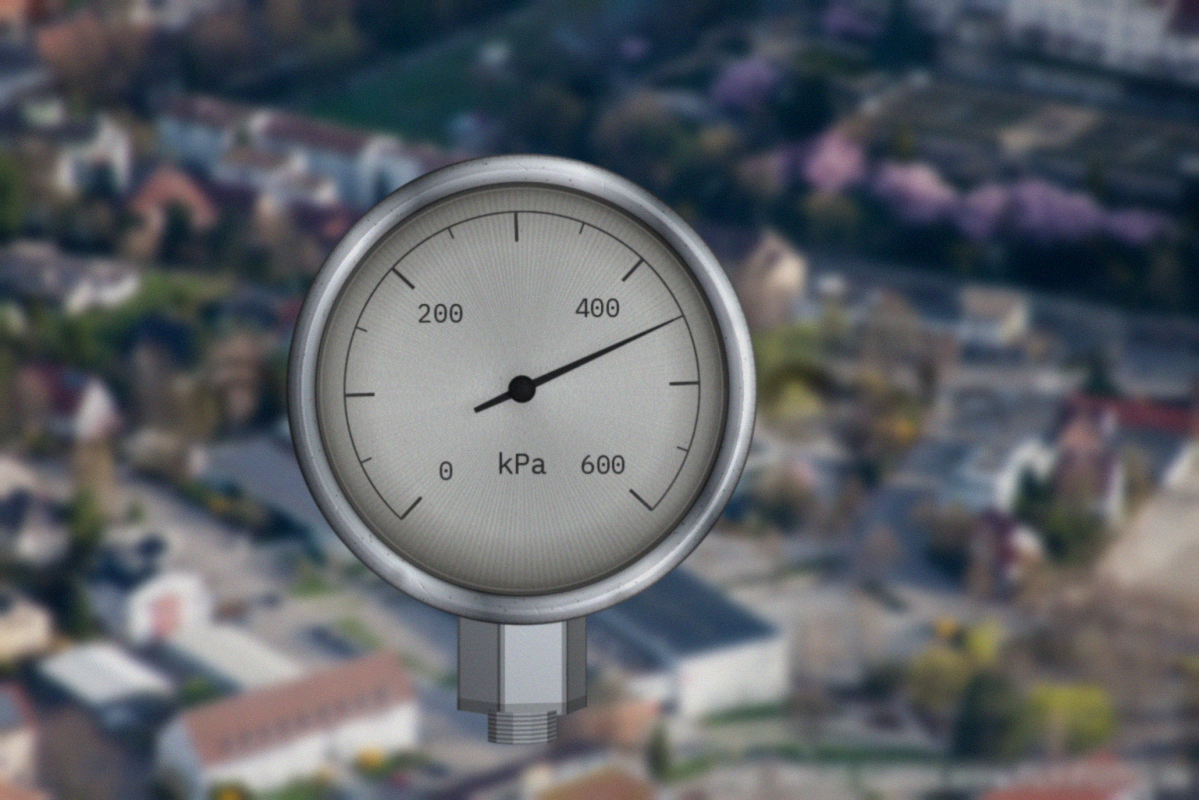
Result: 450 kPa
